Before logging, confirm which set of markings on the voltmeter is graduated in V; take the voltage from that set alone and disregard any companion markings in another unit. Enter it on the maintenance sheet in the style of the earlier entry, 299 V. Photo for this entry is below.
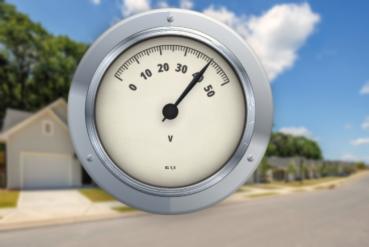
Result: 40 V
